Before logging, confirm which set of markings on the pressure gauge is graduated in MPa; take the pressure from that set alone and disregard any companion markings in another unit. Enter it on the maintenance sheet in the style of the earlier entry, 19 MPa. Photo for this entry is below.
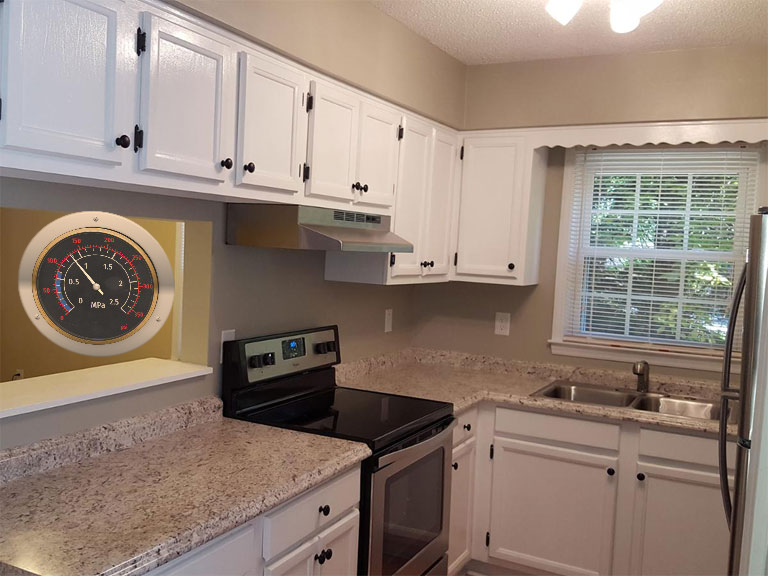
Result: 0.9 MPa
